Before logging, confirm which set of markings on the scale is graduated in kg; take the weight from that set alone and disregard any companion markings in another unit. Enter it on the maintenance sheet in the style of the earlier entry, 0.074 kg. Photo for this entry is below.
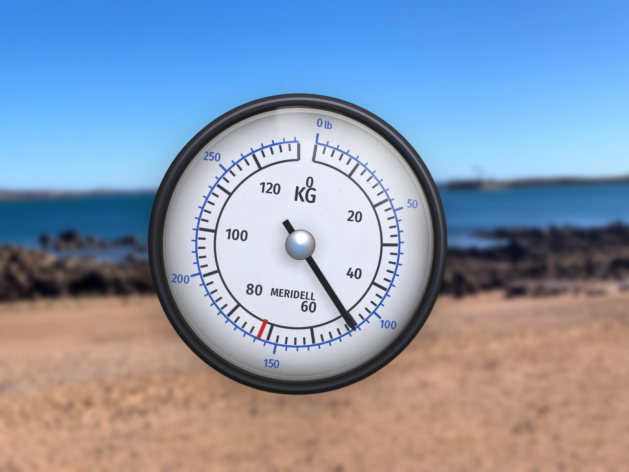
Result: 51 kg
